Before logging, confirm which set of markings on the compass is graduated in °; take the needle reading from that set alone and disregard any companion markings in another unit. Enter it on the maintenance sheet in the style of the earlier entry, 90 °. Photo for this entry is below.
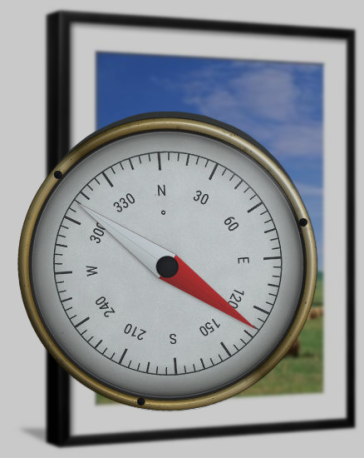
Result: 130 °
